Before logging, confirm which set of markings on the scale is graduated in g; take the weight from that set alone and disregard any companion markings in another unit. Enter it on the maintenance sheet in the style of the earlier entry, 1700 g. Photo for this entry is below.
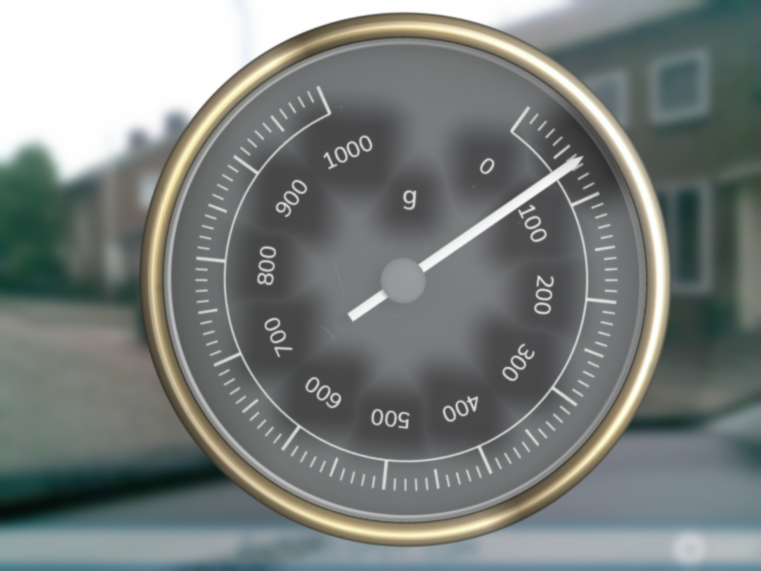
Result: 65 g
